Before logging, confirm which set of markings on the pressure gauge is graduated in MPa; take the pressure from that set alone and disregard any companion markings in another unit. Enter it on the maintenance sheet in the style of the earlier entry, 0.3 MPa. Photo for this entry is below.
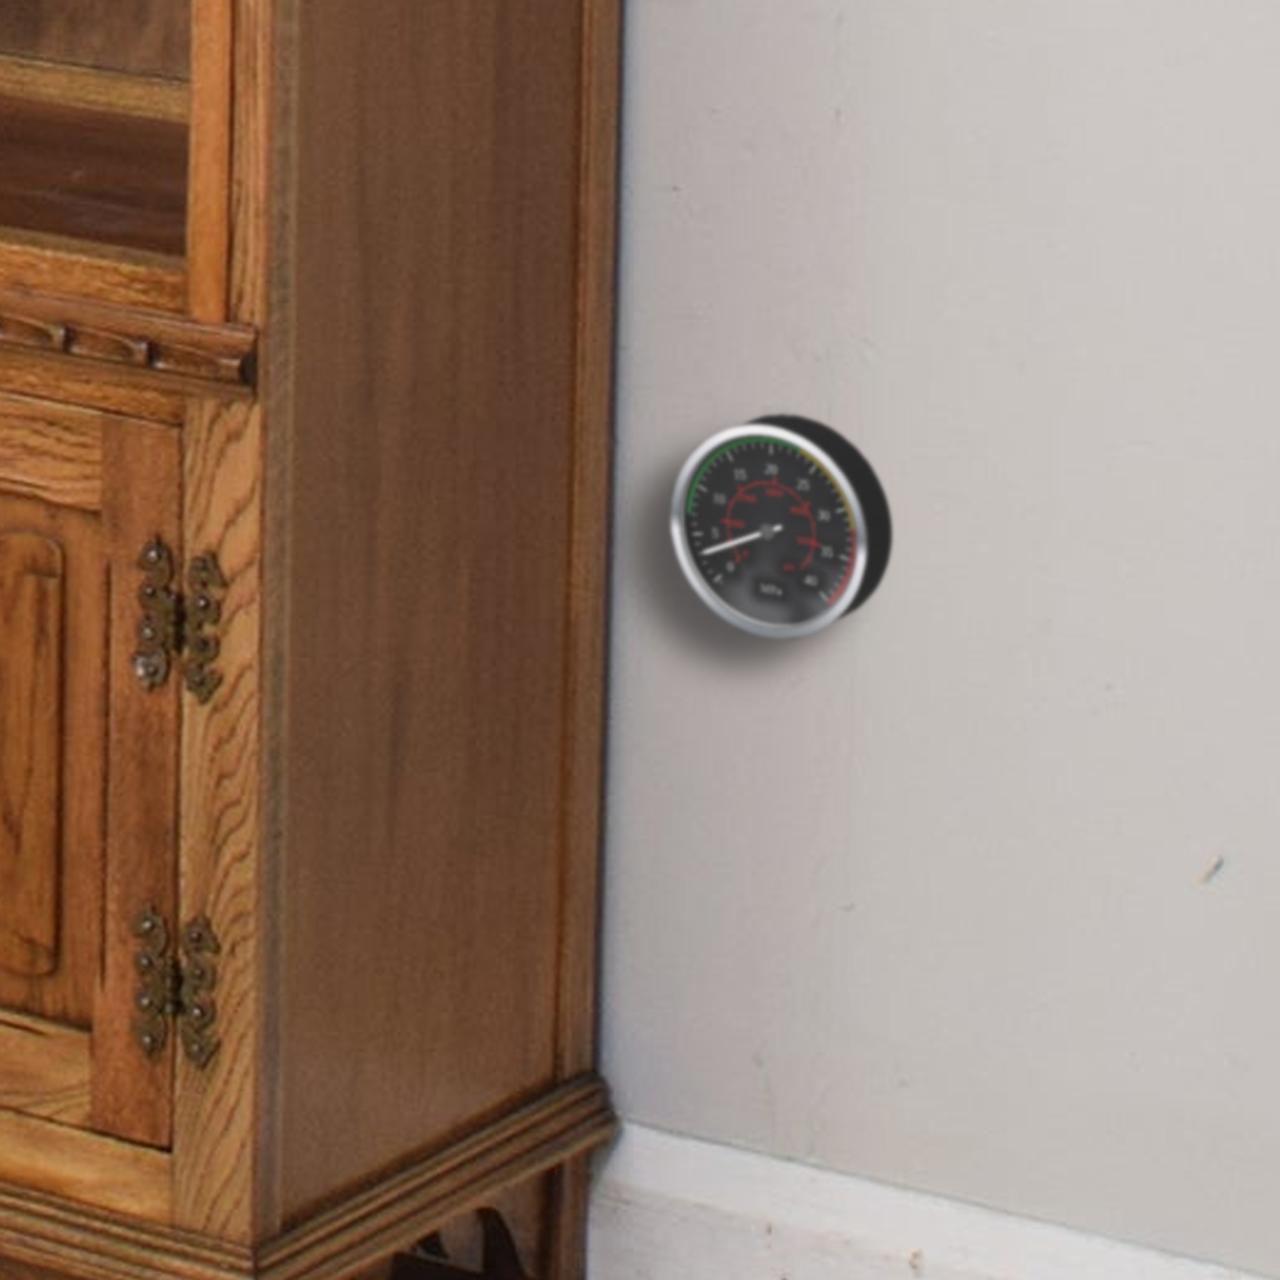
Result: 3 MPa
